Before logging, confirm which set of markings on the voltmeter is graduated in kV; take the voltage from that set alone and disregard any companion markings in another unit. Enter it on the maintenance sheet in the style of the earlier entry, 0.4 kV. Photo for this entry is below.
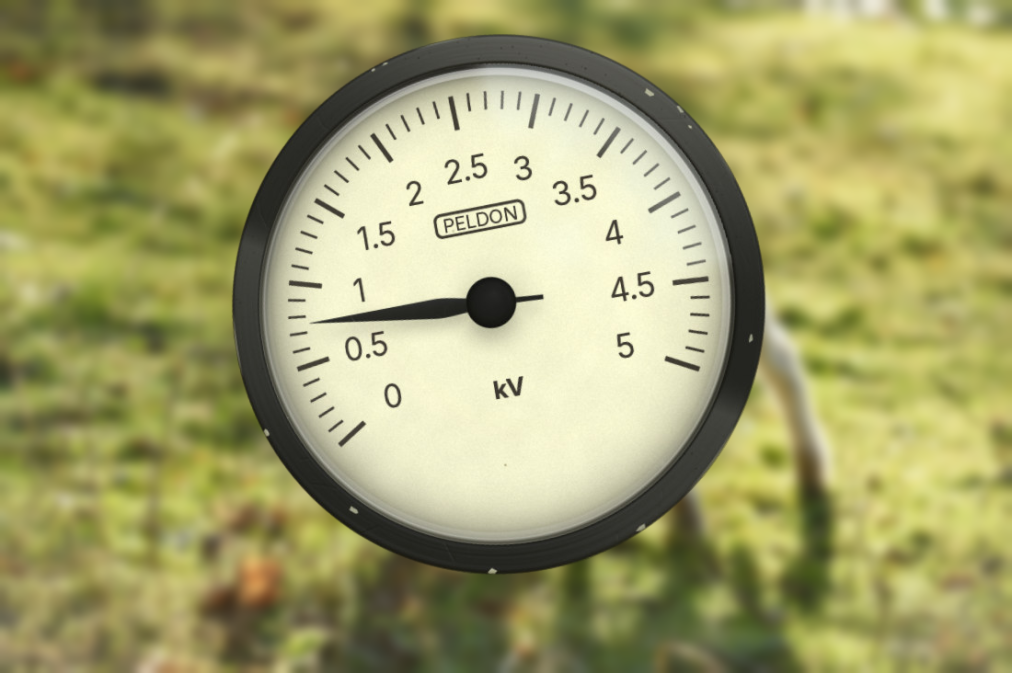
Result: 0.75 kV
